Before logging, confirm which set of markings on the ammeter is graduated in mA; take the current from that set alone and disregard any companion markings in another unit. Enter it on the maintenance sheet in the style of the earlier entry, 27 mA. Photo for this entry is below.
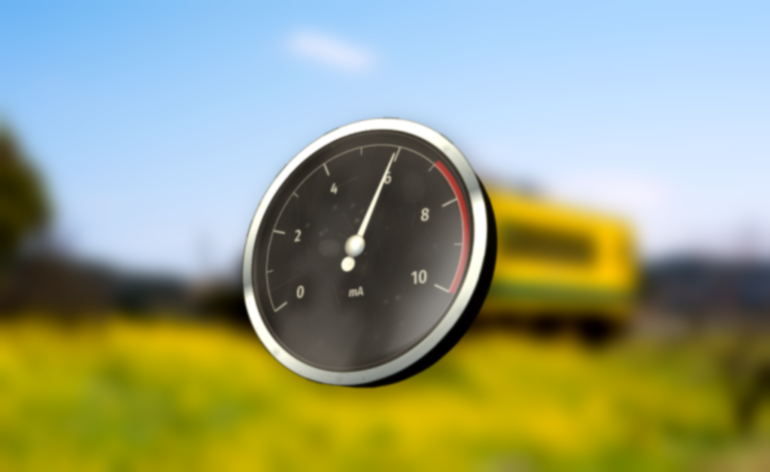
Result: 6 mA
